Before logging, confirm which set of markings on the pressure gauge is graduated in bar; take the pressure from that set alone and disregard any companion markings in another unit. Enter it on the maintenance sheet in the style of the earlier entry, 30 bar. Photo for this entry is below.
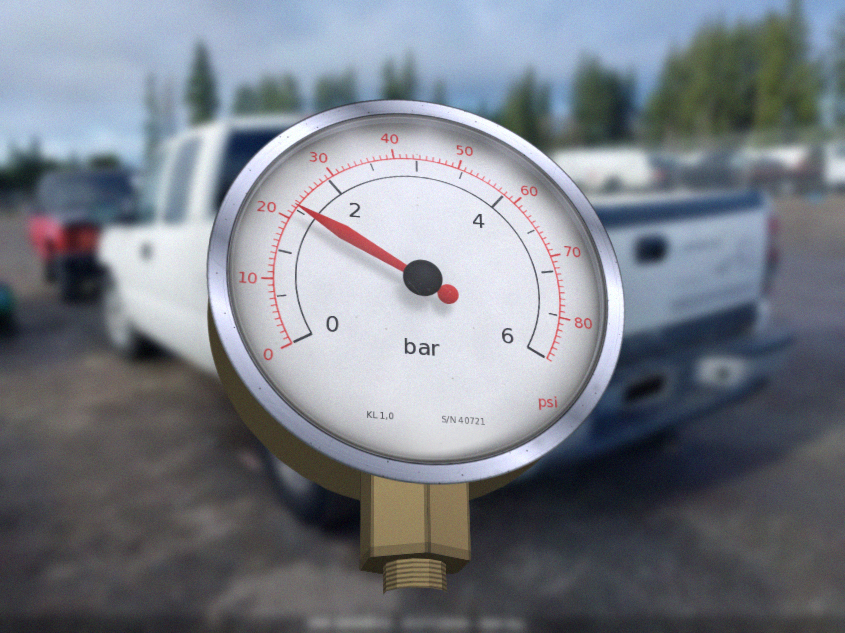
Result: 1.5 bar
